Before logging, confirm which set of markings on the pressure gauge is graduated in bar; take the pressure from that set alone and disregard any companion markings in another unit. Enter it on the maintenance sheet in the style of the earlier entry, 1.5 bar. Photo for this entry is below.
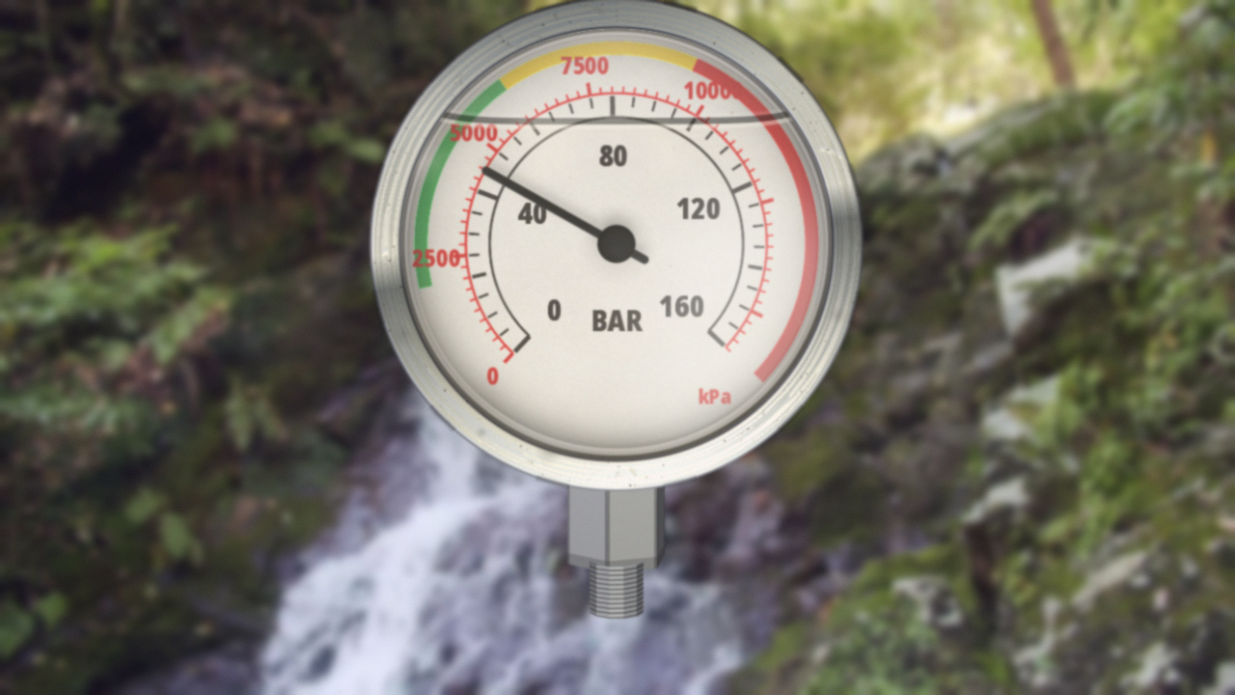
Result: 45 bar
